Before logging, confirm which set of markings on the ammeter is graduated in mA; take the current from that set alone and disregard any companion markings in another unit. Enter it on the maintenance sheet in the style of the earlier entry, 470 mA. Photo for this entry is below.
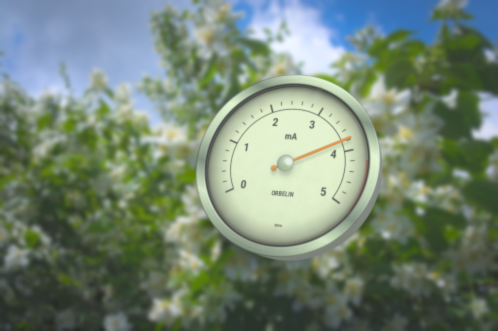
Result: 3.8 mA
